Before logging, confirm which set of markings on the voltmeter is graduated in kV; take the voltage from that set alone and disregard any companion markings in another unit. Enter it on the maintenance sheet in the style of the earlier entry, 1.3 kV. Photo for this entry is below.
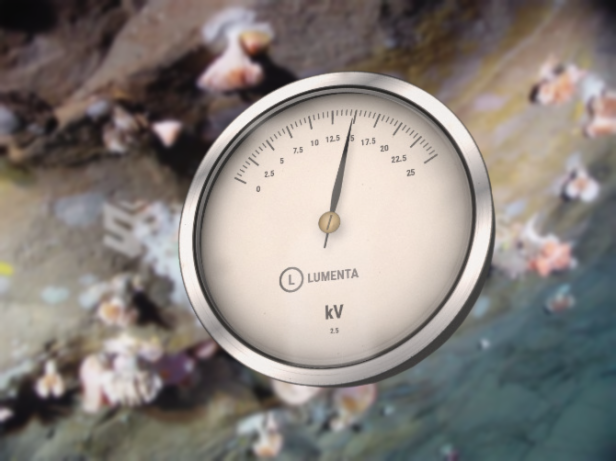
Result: 15 kV
